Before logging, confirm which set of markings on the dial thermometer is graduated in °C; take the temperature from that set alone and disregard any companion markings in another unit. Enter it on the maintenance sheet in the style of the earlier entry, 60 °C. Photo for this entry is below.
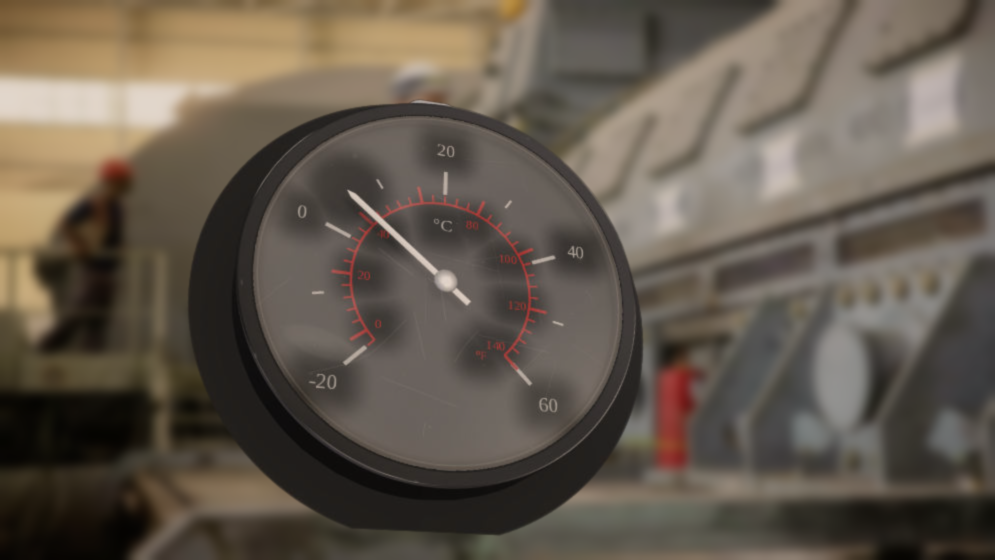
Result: 5 °C
